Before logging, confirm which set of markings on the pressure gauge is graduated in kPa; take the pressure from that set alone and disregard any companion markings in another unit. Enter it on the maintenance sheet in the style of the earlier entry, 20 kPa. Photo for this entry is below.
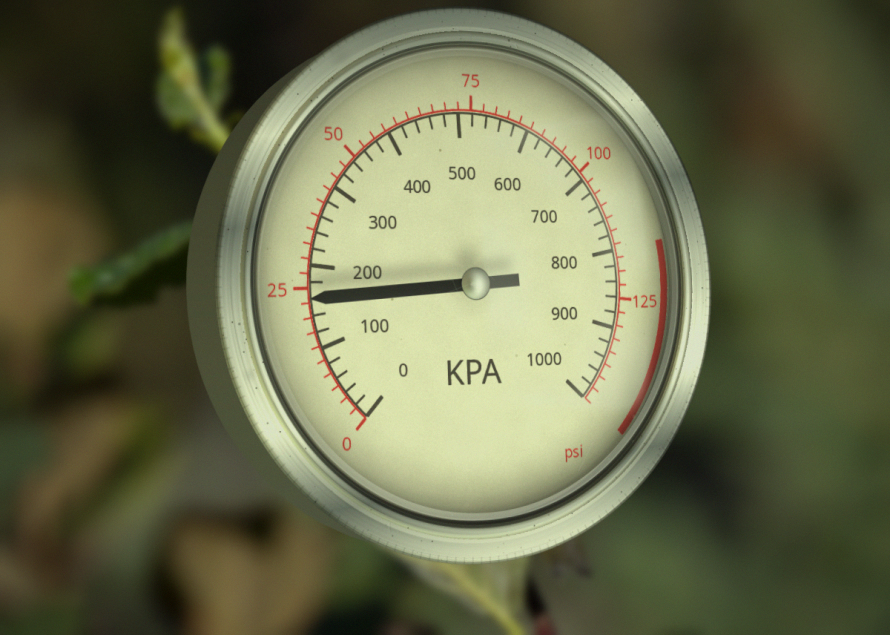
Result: 160 kPa
